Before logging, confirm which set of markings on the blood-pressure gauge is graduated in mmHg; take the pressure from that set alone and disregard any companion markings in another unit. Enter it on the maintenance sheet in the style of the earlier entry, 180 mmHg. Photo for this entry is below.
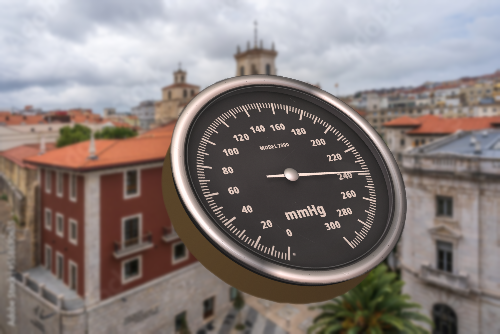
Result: 240 mmHg
